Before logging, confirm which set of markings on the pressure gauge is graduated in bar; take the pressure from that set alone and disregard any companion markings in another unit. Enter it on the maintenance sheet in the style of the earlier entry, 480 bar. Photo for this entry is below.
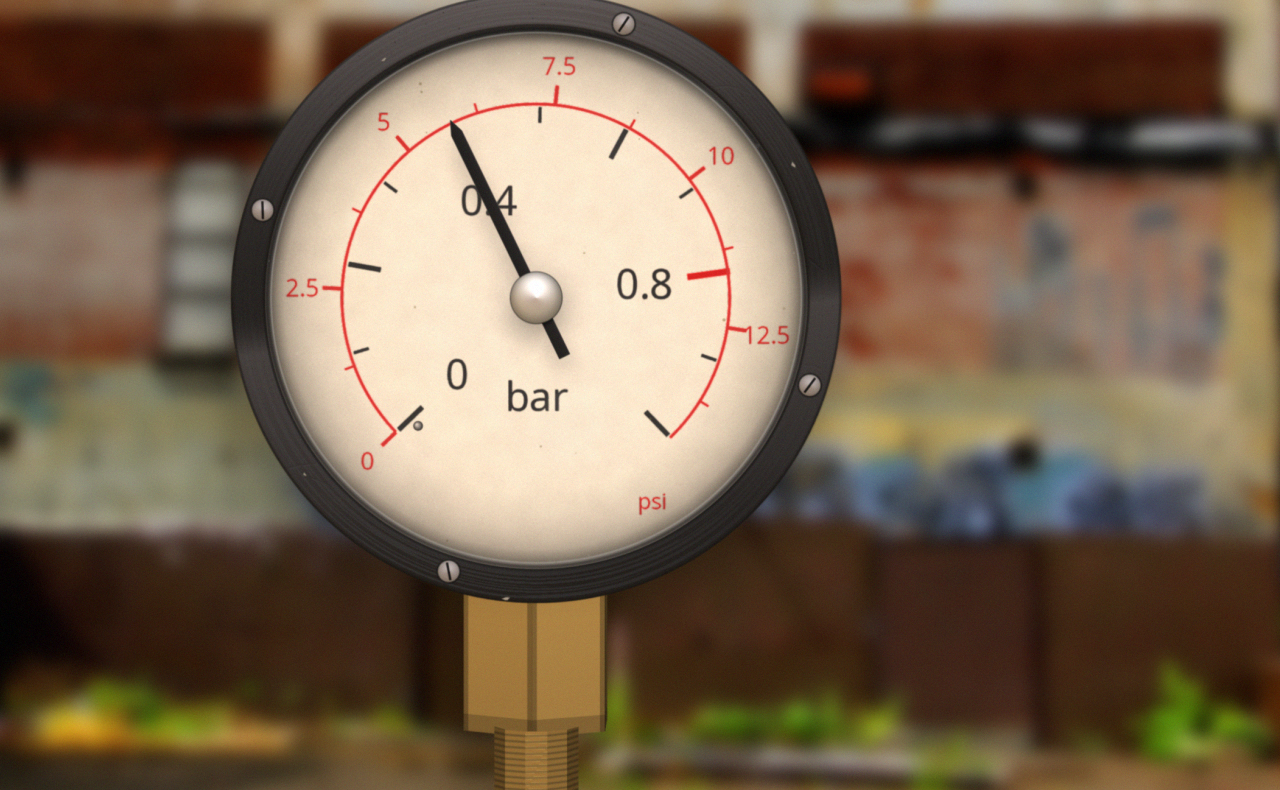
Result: 0.4 bar
